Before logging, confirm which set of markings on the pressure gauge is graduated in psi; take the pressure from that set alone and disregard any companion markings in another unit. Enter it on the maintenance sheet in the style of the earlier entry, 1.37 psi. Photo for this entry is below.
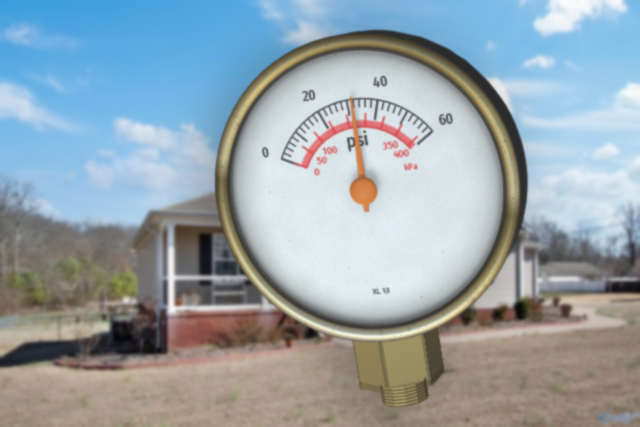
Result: 32 psi
